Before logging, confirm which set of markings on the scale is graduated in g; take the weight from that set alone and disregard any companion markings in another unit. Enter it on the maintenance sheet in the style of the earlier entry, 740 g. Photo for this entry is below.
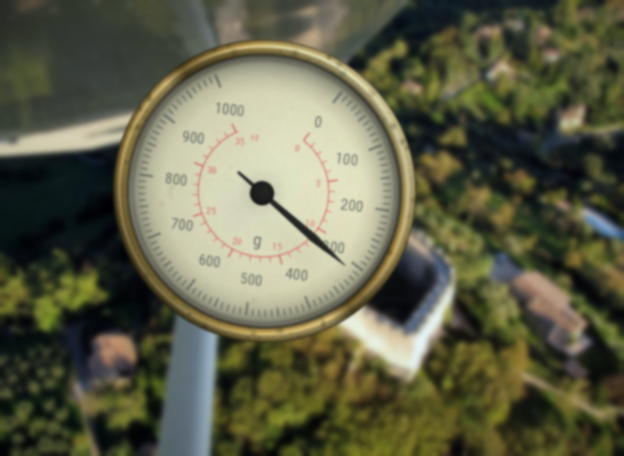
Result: 310 g
